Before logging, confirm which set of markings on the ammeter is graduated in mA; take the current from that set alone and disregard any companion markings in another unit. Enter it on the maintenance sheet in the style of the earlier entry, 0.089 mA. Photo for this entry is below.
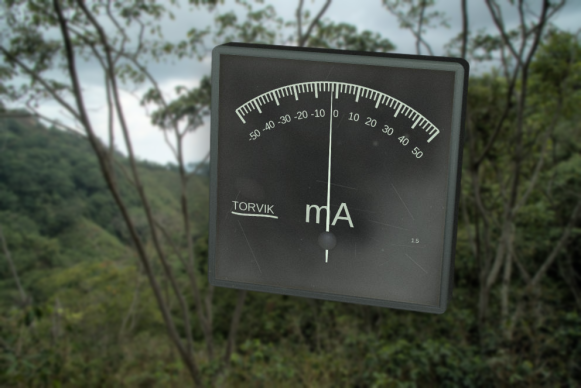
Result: -2 mA
